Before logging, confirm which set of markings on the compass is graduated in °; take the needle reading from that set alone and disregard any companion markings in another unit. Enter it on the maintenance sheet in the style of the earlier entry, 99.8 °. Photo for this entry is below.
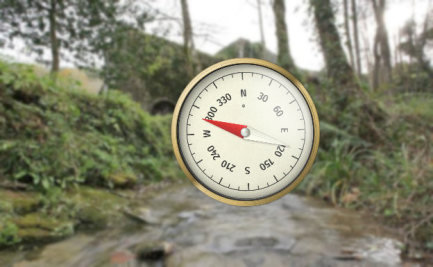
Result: 290 °
